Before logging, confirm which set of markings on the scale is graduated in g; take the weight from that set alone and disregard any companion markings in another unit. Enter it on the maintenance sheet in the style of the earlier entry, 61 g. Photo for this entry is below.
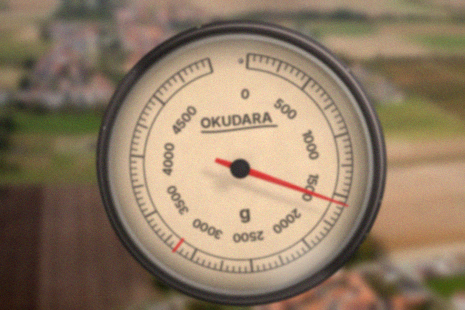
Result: 1550 g
